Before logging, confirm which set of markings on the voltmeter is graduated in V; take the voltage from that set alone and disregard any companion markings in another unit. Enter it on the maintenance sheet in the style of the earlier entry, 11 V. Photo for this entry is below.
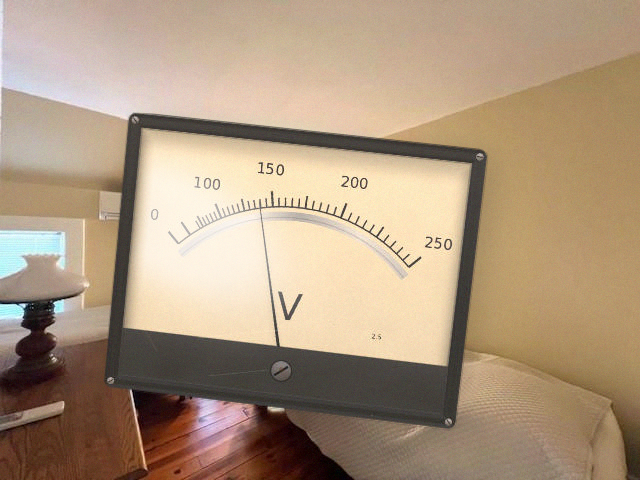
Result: 140 V
